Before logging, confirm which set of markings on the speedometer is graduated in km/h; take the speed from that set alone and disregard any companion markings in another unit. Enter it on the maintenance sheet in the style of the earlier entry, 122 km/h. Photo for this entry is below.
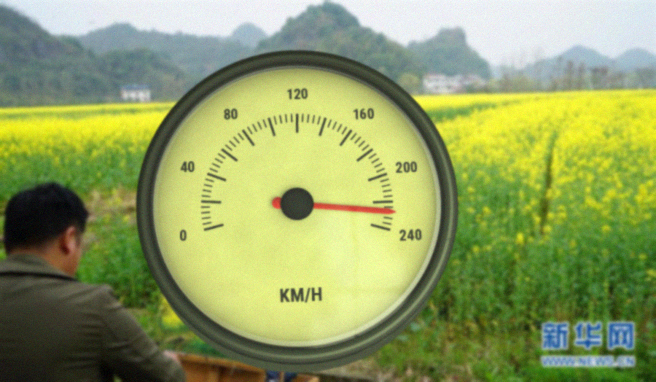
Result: 228 km/h
